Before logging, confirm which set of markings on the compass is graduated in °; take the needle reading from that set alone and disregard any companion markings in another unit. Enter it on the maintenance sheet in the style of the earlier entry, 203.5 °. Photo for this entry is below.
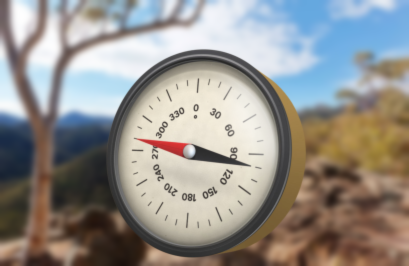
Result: 280 °
